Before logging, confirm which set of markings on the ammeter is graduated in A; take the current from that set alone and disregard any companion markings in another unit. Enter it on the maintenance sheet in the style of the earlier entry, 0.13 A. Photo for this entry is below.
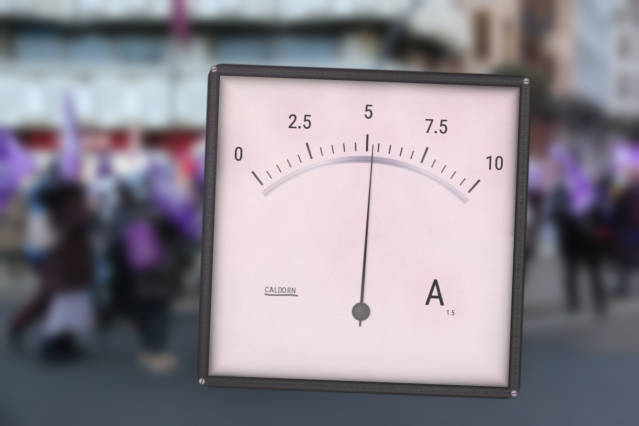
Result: 5.25 A
